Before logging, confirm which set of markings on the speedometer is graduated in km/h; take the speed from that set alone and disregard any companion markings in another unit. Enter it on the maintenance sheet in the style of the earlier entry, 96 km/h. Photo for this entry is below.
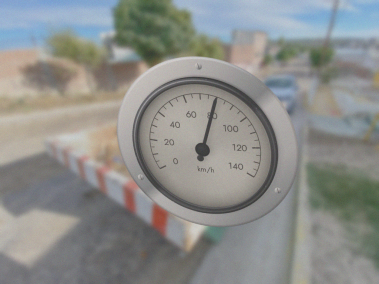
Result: 80 km/h
